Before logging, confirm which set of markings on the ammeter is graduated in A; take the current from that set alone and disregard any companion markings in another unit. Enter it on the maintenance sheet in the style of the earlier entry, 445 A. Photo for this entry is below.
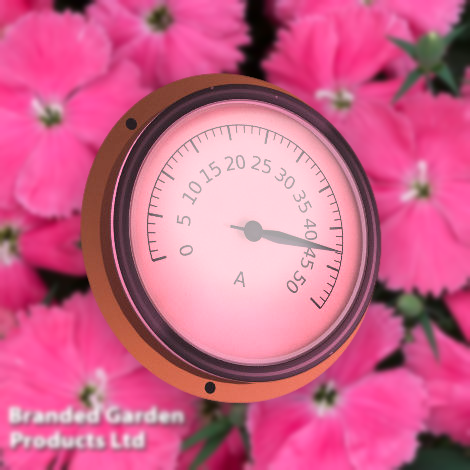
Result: 43 A
